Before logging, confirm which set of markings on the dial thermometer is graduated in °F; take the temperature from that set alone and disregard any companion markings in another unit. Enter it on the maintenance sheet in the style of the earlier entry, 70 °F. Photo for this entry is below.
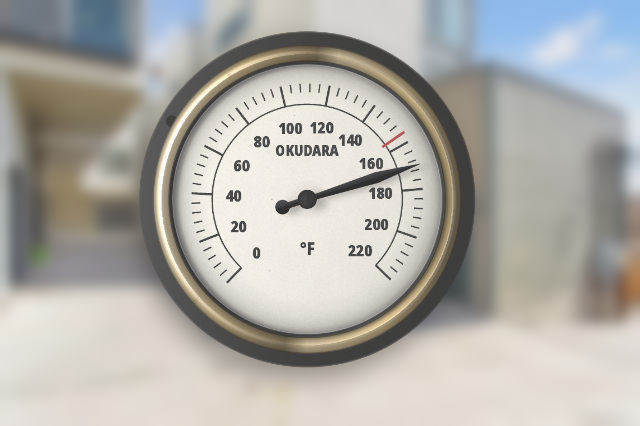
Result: 170 °F
